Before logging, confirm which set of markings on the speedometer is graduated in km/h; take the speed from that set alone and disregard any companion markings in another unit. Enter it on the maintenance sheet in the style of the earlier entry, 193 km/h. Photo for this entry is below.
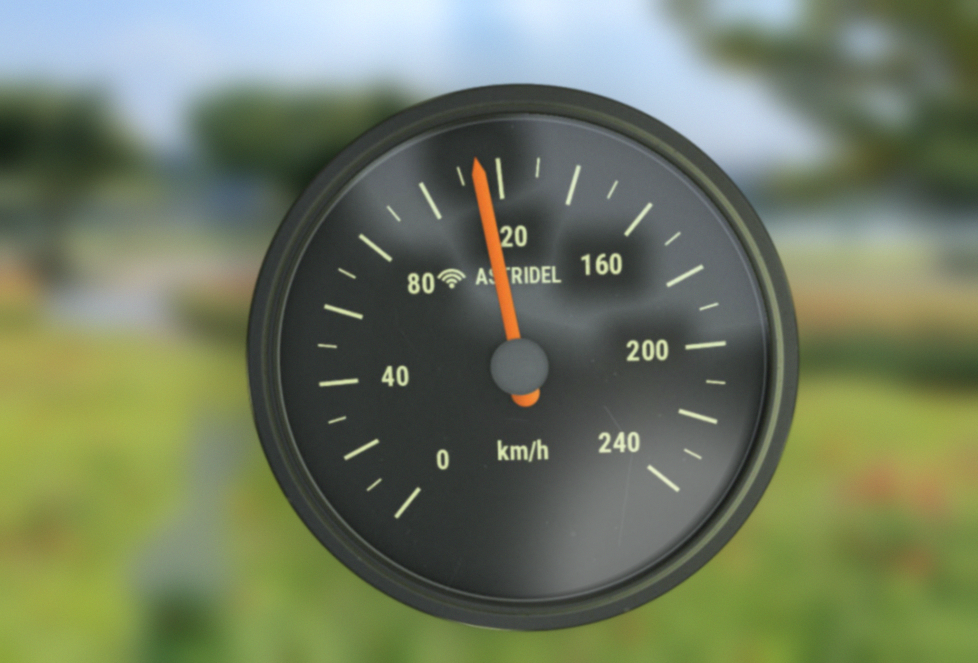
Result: 115 km/h
